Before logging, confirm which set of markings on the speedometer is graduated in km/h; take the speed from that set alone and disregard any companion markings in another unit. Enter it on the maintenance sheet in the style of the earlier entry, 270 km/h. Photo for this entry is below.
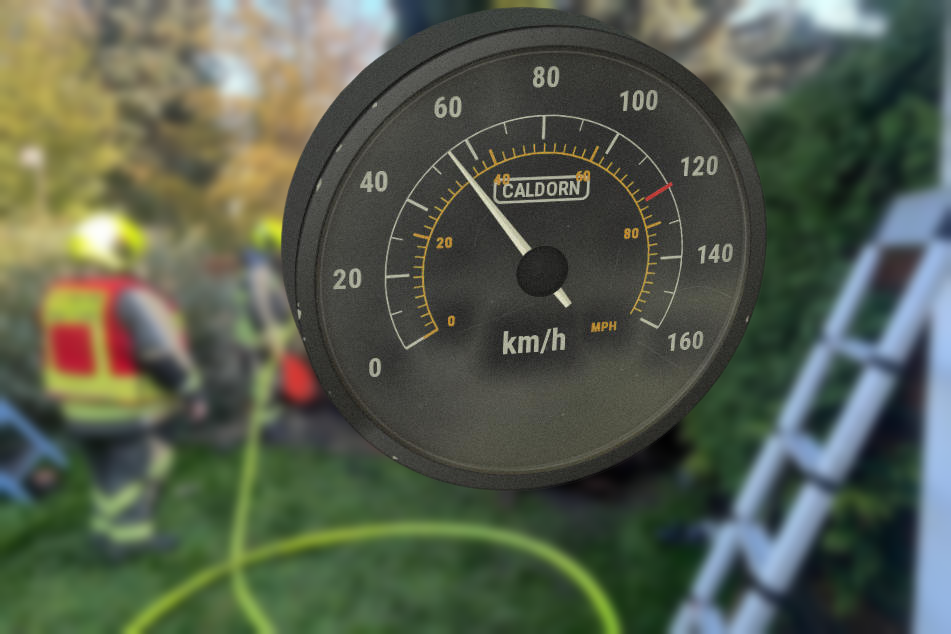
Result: 55 km/h
